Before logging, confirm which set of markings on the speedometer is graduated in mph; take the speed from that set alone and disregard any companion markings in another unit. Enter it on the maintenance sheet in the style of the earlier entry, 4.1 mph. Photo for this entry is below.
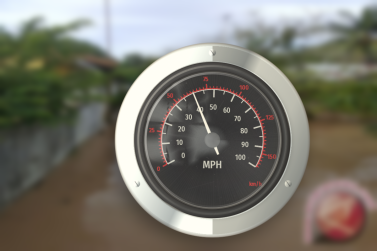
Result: 40 mph
